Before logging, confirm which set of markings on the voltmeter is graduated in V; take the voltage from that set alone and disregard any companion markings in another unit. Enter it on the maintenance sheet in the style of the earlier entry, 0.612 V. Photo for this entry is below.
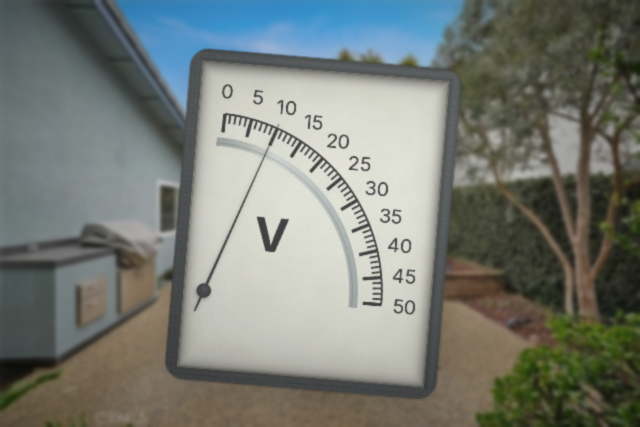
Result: 10 V
